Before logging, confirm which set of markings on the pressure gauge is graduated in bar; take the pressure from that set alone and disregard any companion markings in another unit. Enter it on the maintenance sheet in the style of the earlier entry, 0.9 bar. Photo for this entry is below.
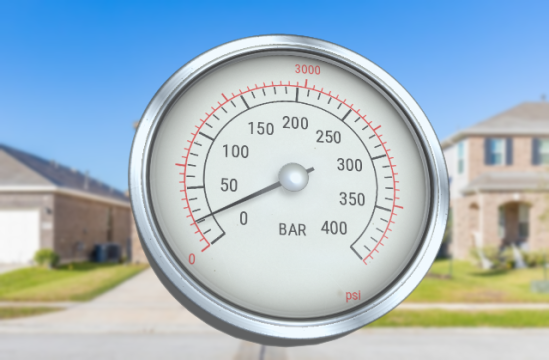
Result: 20 bar
